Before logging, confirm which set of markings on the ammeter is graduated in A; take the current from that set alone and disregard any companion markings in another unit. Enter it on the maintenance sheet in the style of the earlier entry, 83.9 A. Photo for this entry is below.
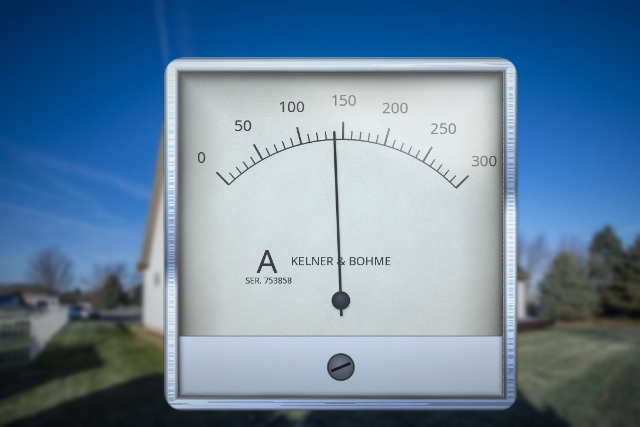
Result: 140 A
